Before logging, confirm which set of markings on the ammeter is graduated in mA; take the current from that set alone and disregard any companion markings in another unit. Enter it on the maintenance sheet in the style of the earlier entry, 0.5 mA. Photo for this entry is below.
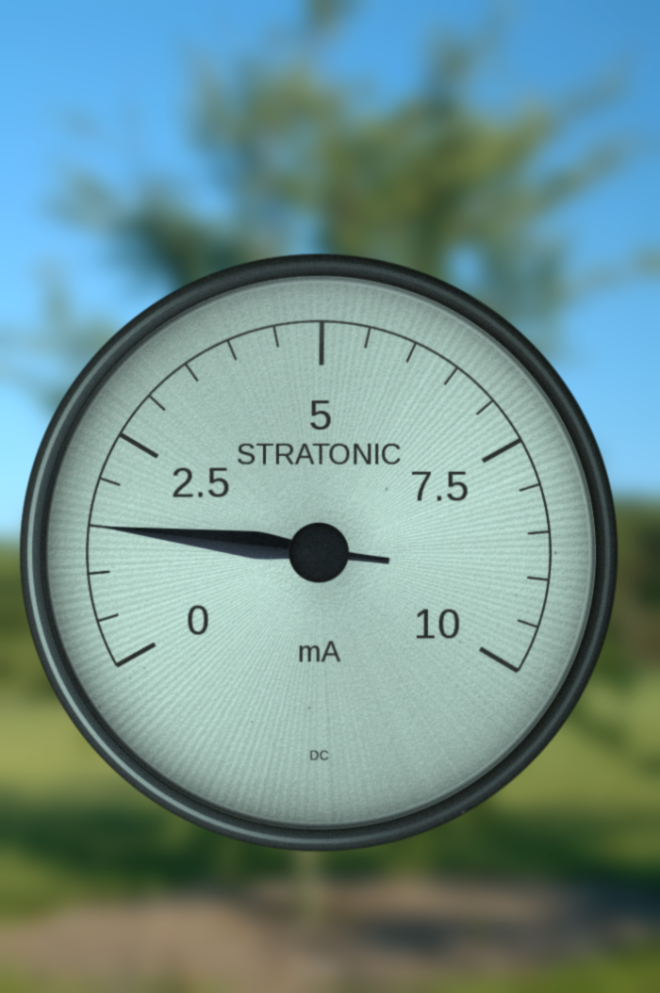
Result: 1.5 mA
